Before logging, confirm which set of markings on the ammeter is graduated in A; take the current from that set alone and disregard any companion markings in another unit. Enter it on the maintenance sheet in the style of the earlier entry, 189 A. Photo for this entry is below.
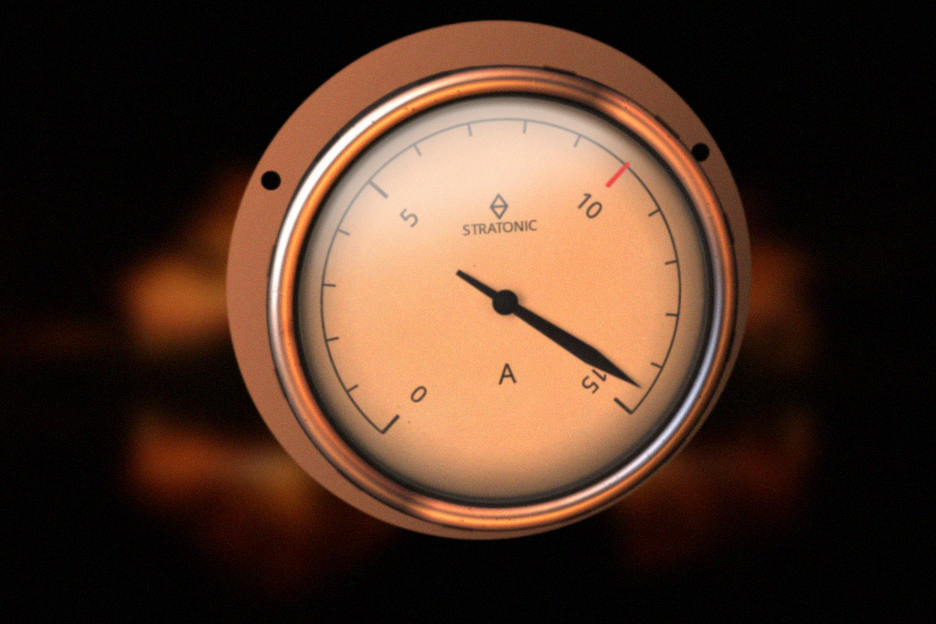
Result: 14.5 A
